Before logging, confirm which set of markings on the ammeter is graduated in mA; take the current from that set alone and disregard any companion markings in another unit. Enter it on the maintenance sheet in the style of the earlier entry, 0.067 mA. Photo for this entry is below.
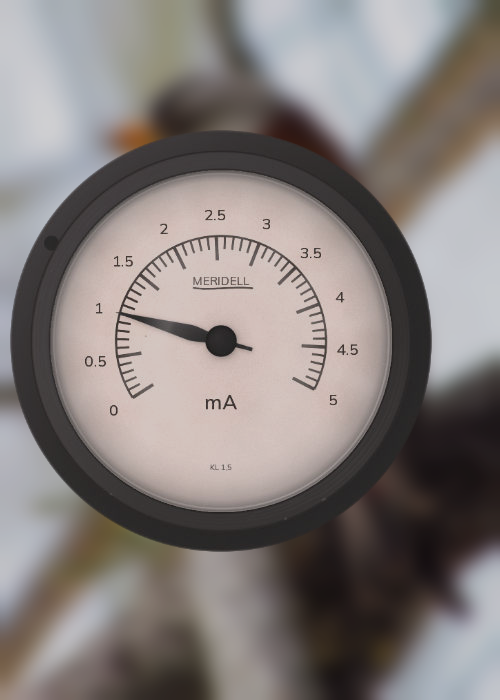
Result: 1 mA
